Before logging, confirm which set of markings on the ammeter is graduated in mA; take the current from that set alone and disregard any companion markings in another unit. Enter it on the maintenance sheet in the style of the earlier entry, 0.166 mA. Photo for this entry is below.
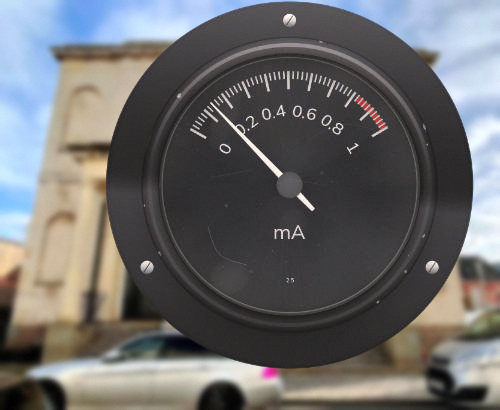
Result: 0.14 mA
